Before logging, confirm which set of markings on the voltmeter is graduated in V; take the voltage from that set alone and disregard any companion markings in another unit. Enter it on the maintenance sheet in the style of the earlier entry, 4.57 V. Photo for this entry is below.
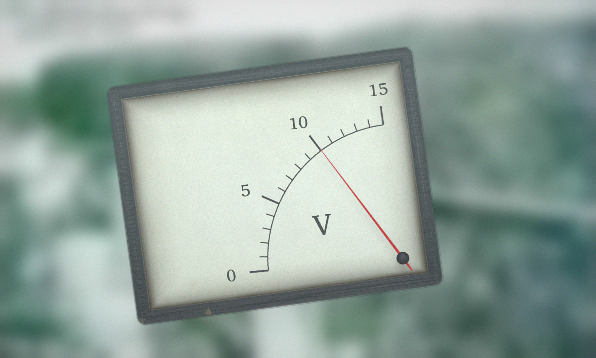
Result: 10 V
